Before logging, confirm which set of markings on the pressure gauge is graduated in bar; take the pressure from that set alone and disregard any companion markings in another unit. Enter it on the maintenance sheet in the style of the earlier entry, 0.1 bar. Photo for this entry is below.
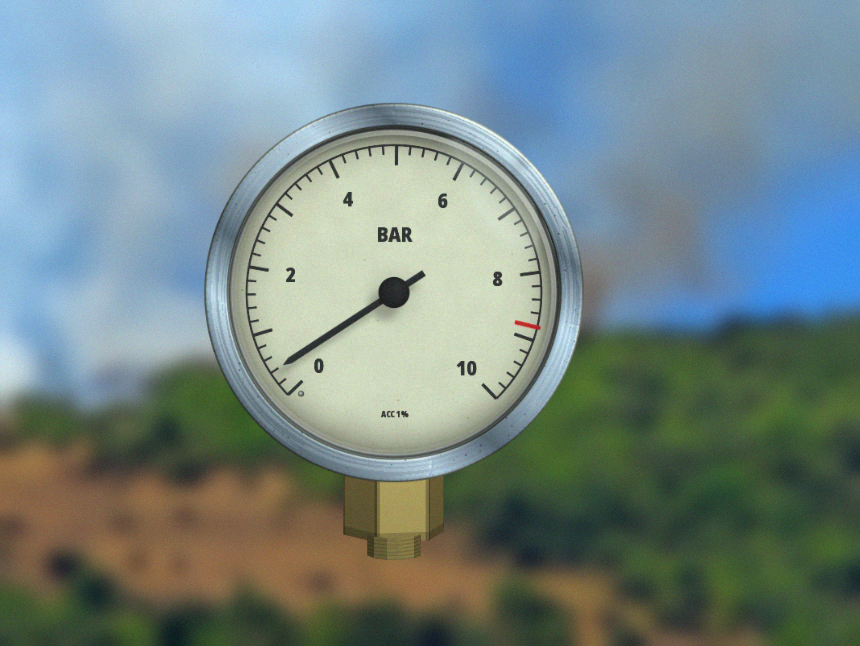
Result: 0.4 bar
